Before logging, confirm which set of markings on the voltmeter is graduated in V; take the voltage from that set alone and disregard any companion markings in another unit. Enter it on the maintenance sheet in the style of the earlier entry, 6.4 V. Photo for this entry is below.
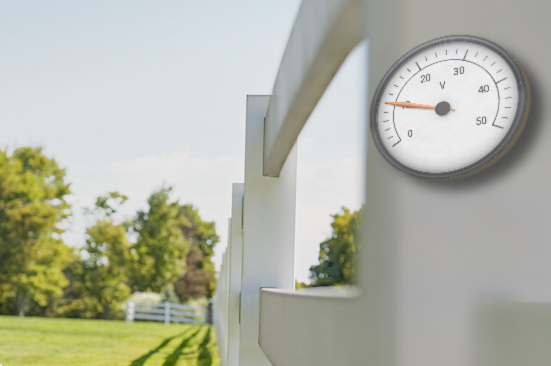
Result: 10 V
